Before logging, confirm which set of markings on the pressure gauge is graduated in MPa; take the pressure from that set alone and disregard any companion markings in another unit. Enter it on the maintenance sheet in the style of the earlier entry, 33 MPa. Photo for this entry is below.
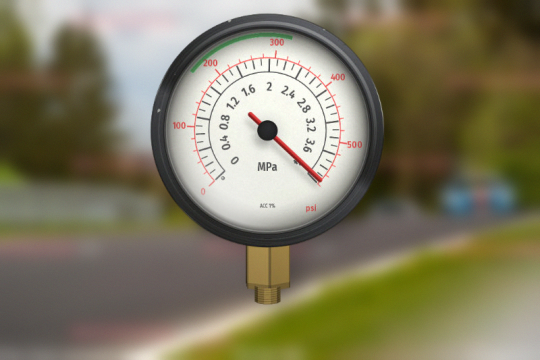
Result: 3.95 MPa
